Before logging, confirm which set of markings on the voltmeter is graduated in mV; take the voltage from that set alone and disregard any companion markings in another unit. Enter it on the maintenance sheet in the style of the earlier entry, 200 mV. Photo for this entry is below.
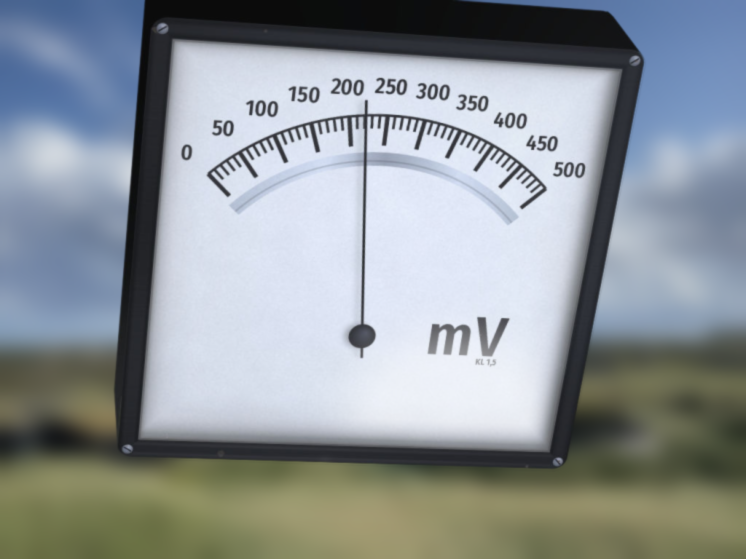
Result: 220 mV
